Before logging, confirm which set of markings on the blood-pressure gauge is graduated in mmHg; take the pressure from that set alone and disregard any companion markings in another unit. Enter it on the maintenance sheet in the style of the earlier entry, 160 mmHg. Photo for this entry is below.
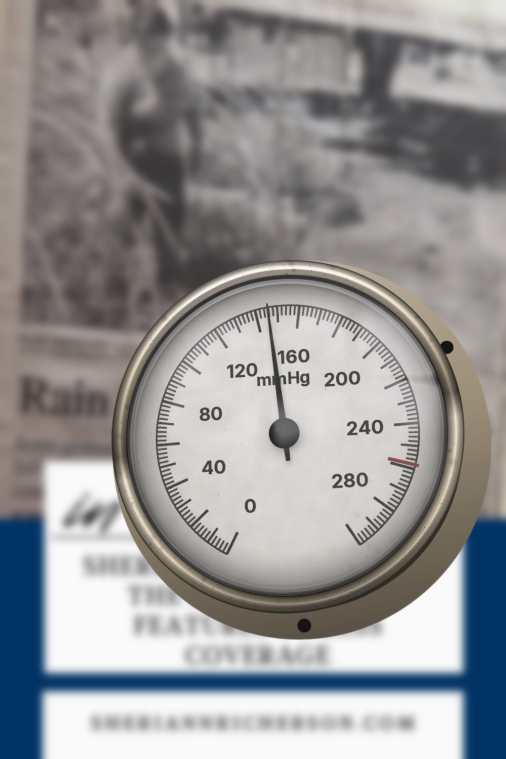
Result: 146 mmHg
